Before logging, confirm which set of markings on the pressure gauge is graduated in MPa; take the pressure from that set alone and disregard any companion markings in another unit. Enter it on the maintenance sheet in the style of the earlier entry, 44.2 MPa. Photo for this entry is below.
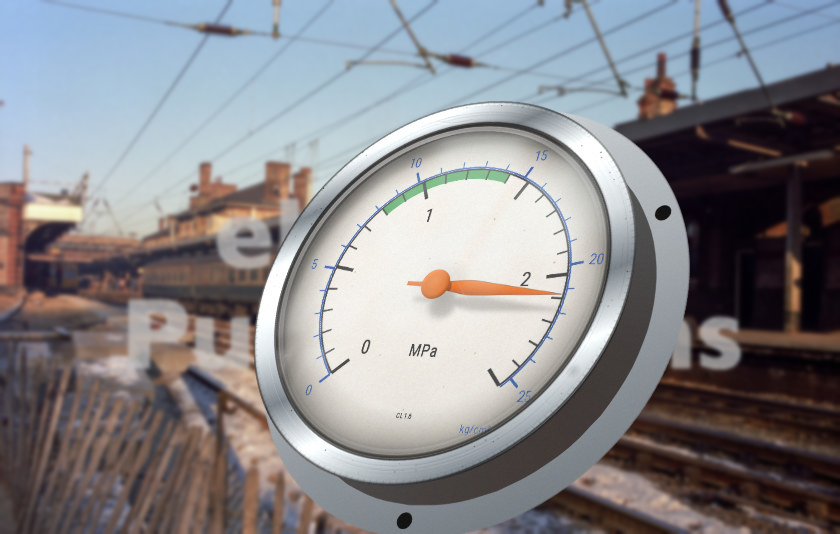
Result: 2.1 MPa
